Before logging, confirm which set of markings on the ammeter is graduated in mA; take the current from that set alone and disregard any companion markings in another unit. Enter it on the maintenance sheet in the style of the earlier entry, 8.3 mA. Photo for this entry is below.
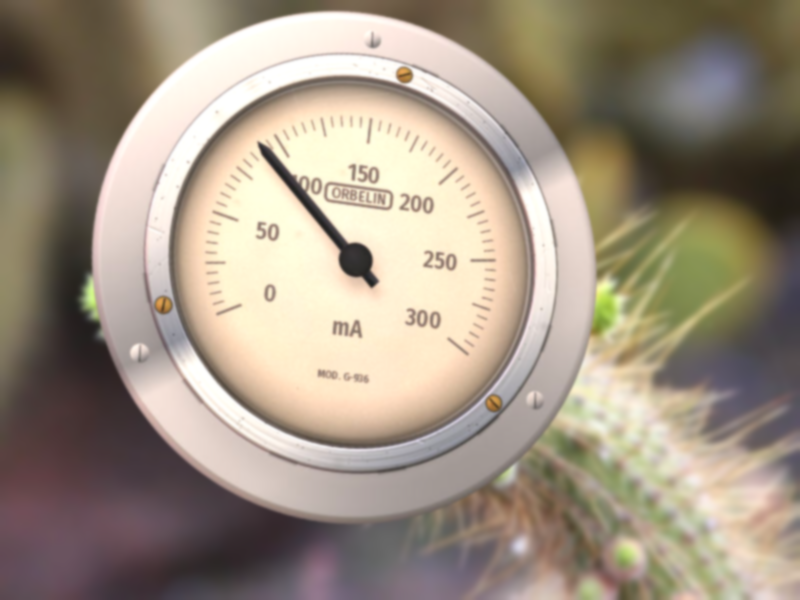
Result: 90 mA
